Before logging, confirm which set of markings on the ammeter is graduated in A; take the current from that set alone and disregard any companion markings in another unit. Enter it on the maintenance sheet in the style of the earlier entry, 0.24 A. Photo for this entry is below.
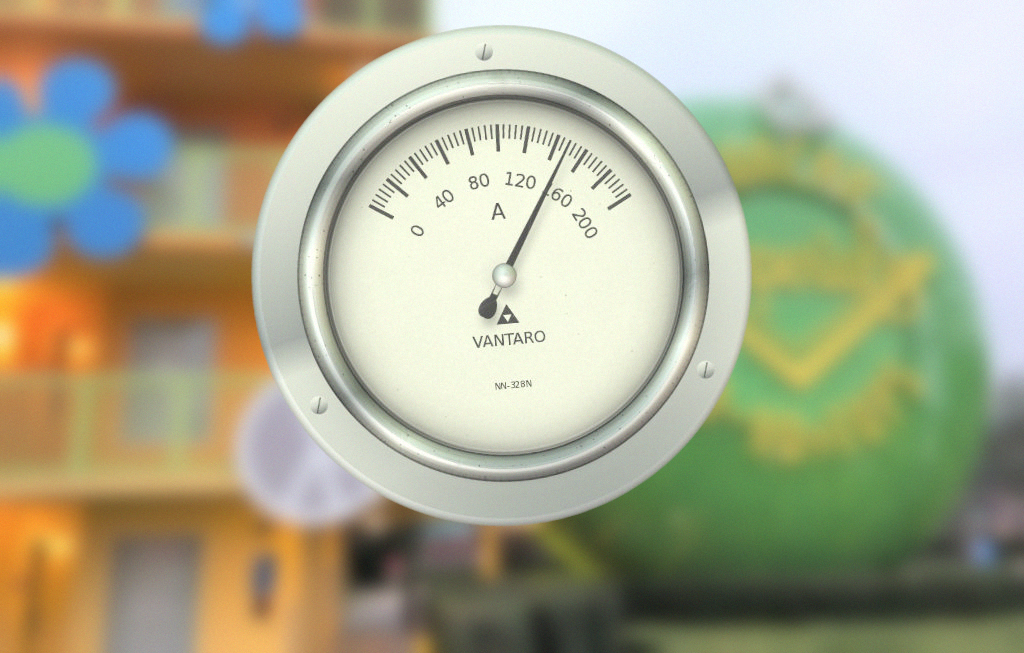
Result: 148 A
